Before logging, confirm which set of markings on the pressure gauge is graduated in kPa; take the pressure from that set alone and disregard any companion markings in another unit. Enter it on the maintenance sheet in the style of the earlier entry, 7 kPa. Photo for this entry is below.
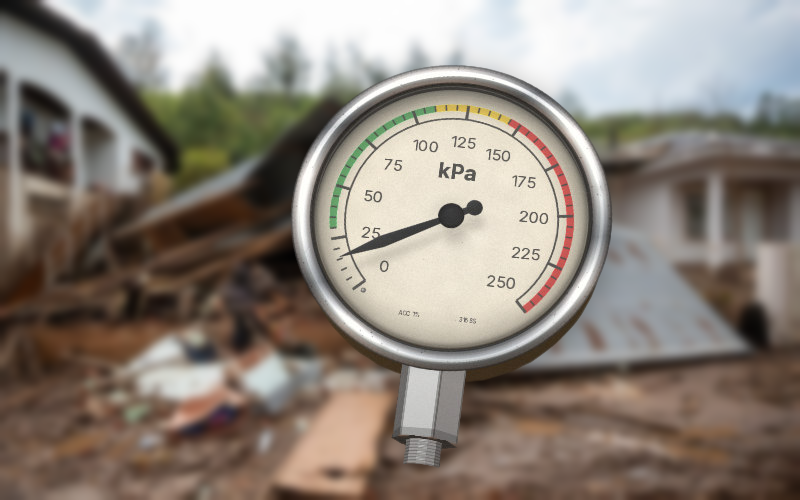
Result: 15 kPa
